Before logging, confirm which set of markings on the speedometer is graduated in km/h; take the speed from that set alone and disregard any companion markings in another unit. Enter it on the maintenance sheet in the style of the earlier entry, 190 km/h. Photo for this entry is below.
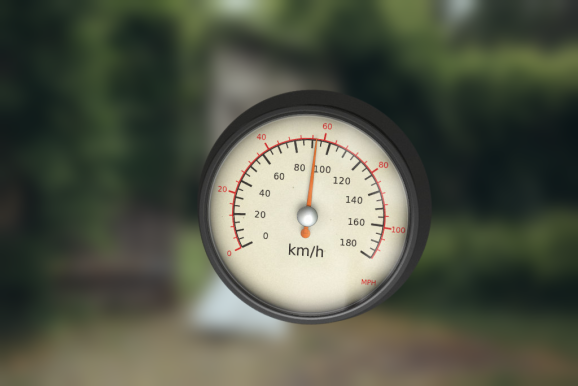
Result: 92.5 km/h
